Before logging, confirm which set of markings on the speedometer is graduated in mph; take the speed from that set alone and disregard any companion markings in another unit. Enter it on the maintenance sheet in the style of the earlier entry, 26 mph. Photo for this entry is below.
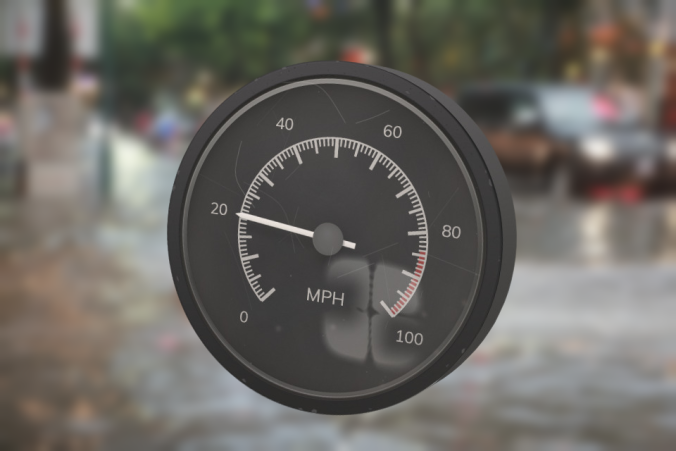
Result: 20 mph
